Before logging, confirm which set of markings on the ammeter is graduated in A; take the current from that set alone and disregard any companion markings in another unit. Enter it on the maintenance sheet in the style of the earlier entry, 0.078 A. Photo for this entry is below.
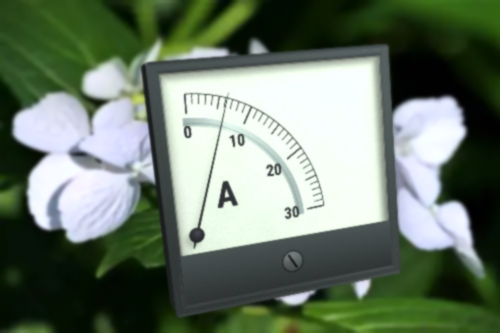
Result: 6 A
